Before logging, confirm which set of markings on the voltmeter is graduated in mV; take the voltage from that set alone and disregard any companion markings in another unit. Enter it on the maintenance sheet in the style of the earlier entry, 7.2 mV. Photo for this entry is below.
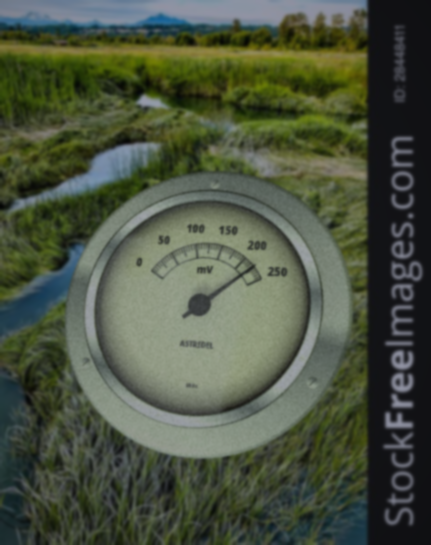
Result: 225 mV
